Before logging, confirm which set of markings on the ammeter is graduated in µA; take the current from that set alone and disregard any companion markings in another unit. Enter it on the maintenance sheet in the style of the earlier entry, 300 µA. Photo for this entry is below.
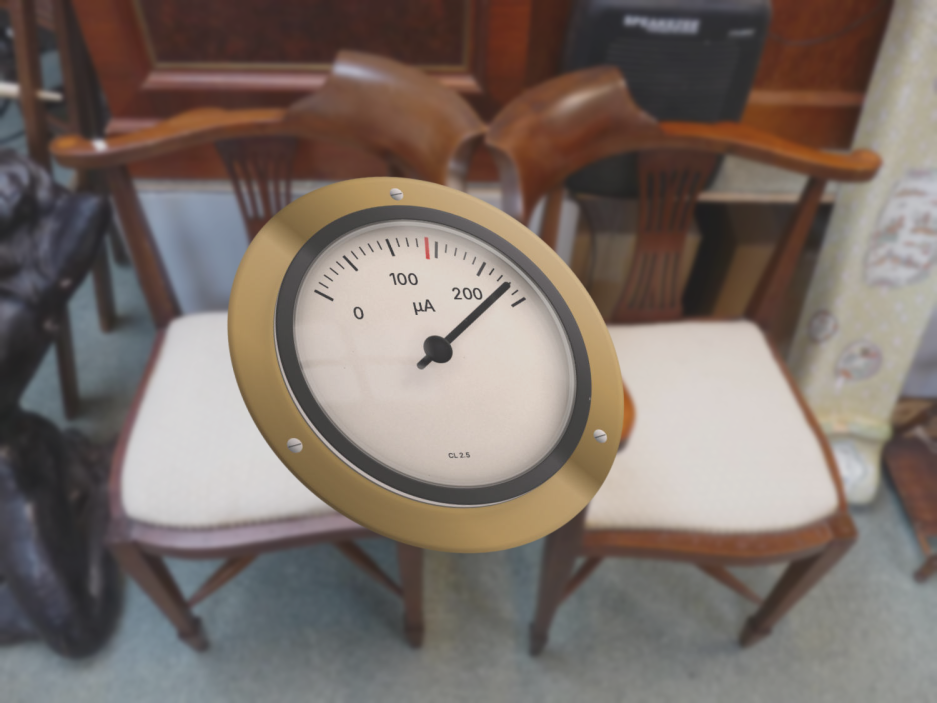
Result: 230 µA
